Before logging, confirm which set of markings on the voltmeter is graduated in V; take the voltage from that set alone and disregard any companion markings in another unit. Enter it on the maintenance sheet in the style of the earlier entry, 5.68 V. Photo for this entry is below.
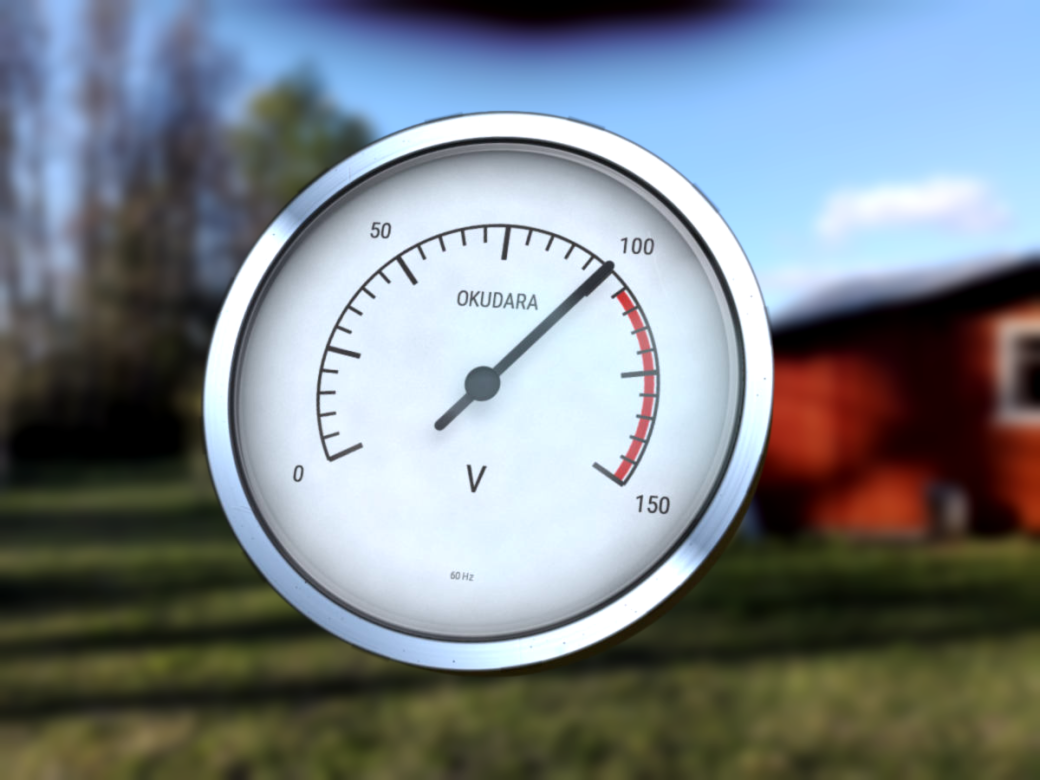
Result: 100 V
